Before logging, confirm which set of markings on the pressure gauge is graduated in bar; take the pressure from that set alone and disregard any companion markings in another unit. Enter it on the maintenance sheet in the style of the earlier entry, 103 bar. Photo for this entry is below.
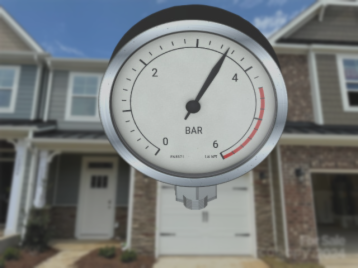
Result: 3.5 bar
